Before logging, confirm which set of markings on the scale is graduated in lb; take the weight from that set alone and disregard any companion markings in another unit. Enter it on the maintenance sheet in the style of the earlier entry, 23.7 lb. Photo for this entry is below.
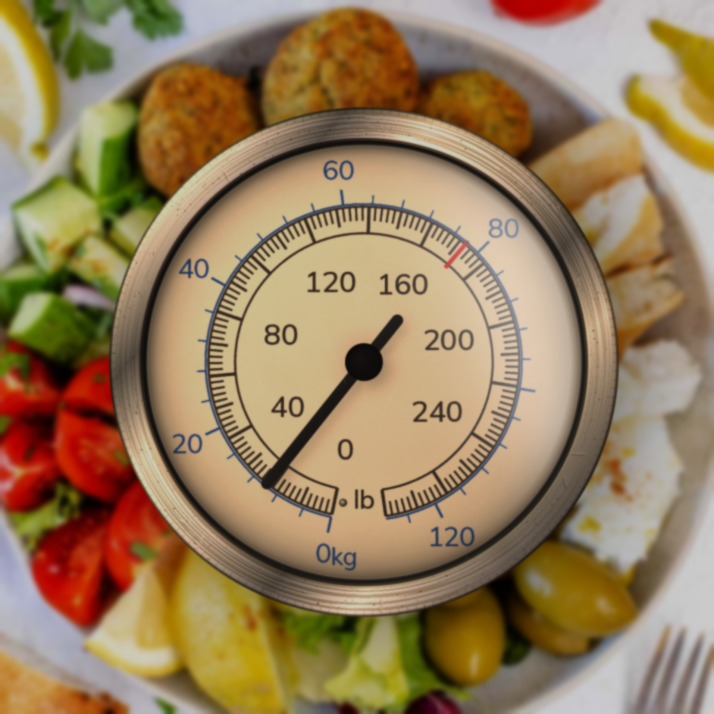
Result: 22 lb
